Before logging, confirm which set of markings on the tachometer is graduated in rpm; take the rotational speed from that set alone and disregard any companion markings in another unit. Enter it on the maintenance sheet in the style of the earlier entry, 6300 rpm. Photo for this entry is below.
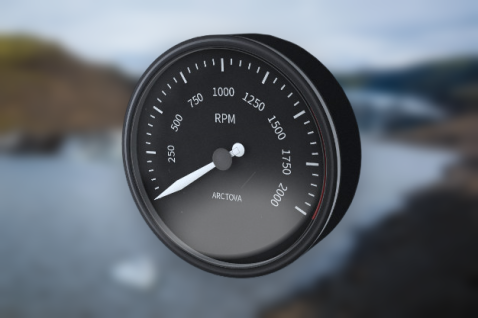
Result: 0 rpm
